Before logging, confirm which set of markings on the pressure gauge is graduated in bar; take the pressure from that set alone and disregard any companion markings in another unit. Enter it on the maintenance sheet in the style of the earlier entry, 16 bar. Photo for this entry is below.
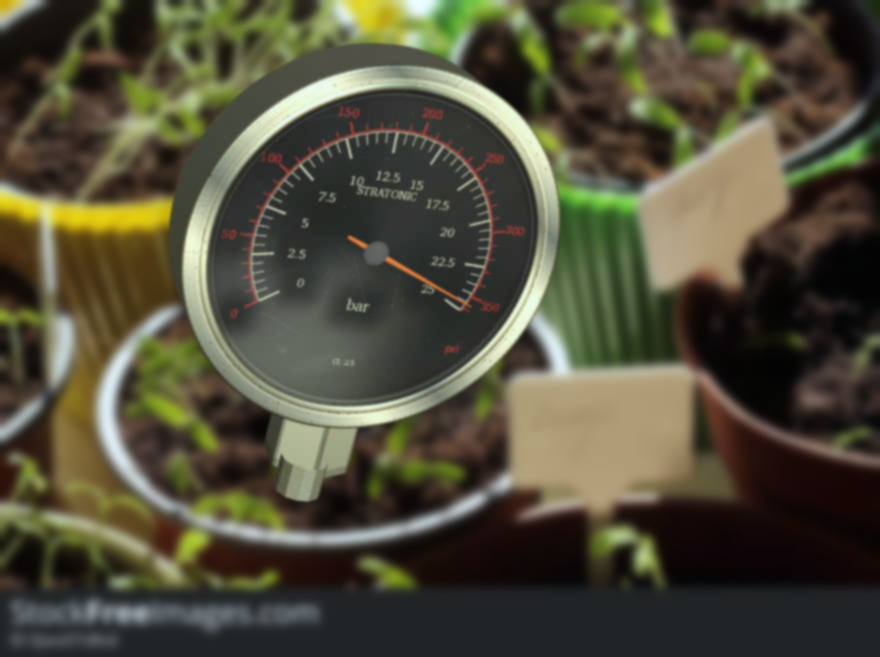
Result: 24.5 bar
